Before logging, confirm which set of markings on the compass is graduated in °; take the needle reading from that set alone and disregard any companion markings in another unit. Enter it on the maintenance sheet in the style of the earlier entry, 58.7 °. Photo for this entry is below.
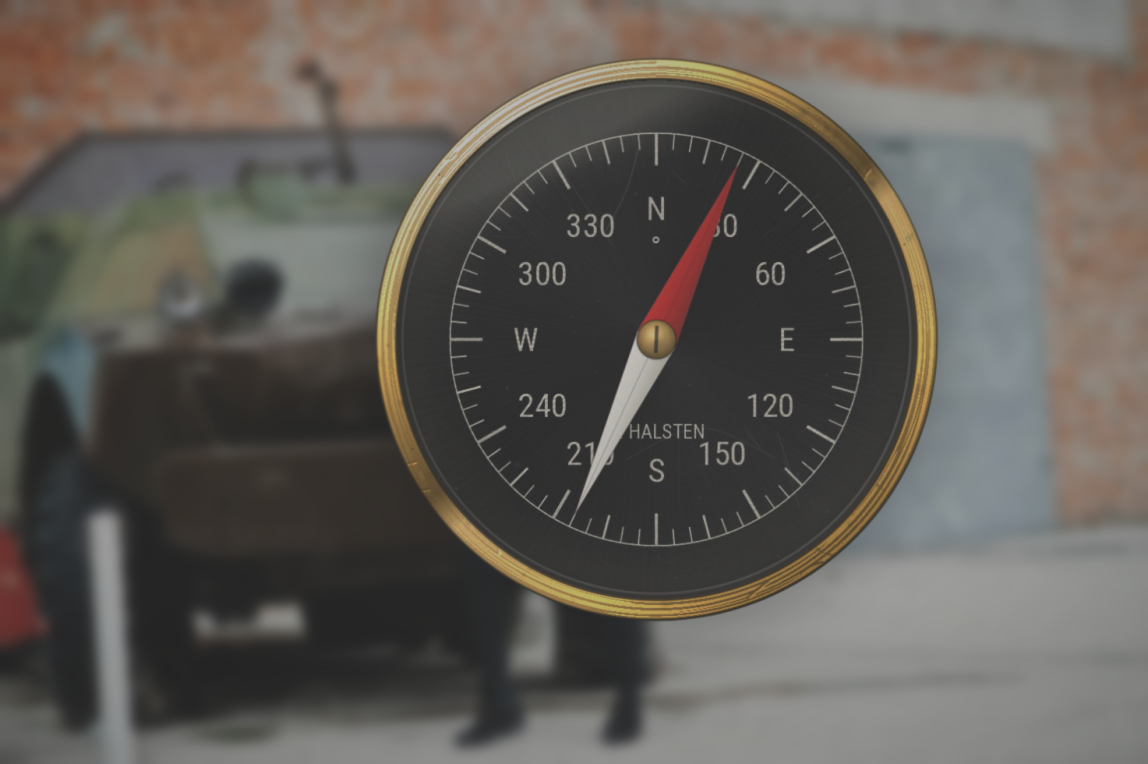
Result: 25 °
